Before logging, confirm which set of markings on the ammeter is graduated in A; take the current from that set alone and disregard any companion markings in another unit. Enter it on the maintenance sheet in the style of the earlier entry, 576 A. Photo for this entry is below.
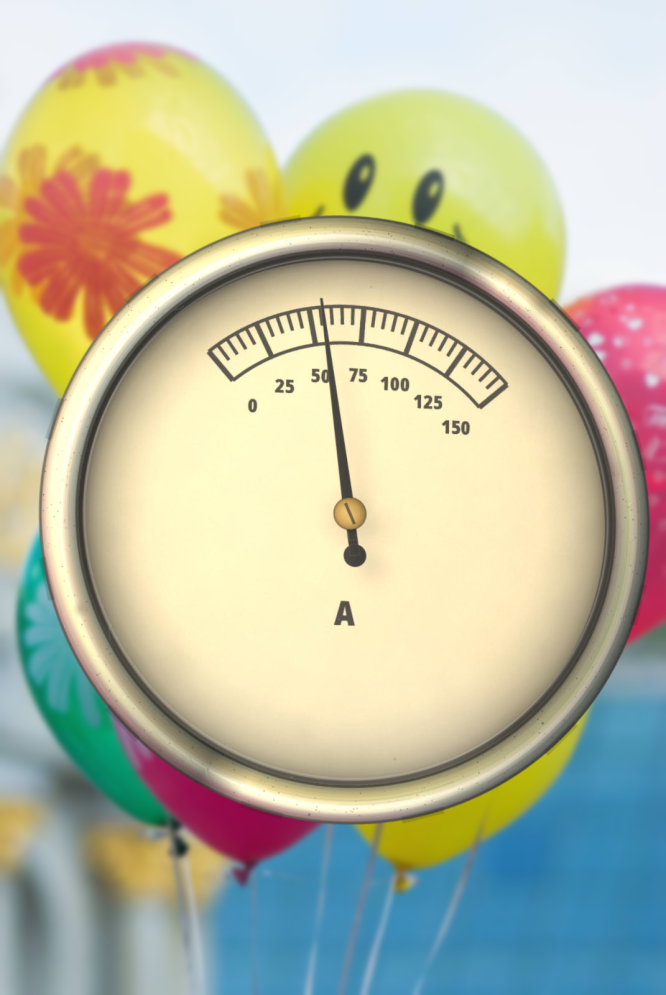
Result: 55 A
